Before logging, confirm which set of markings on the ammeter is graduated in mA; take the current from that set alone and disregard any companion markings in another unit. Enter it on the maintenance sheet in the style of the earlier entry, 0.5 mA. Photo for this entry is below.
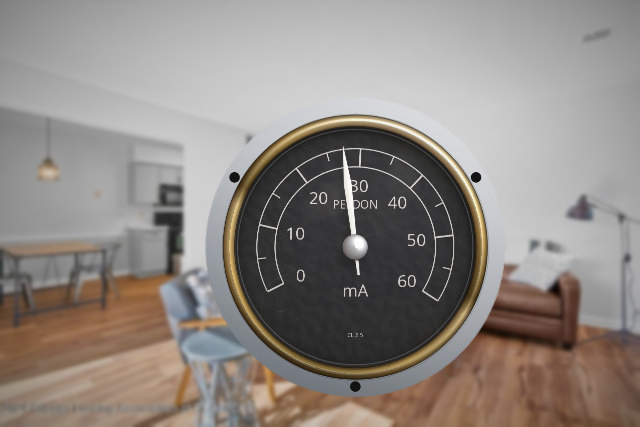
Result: 27.5 mA
